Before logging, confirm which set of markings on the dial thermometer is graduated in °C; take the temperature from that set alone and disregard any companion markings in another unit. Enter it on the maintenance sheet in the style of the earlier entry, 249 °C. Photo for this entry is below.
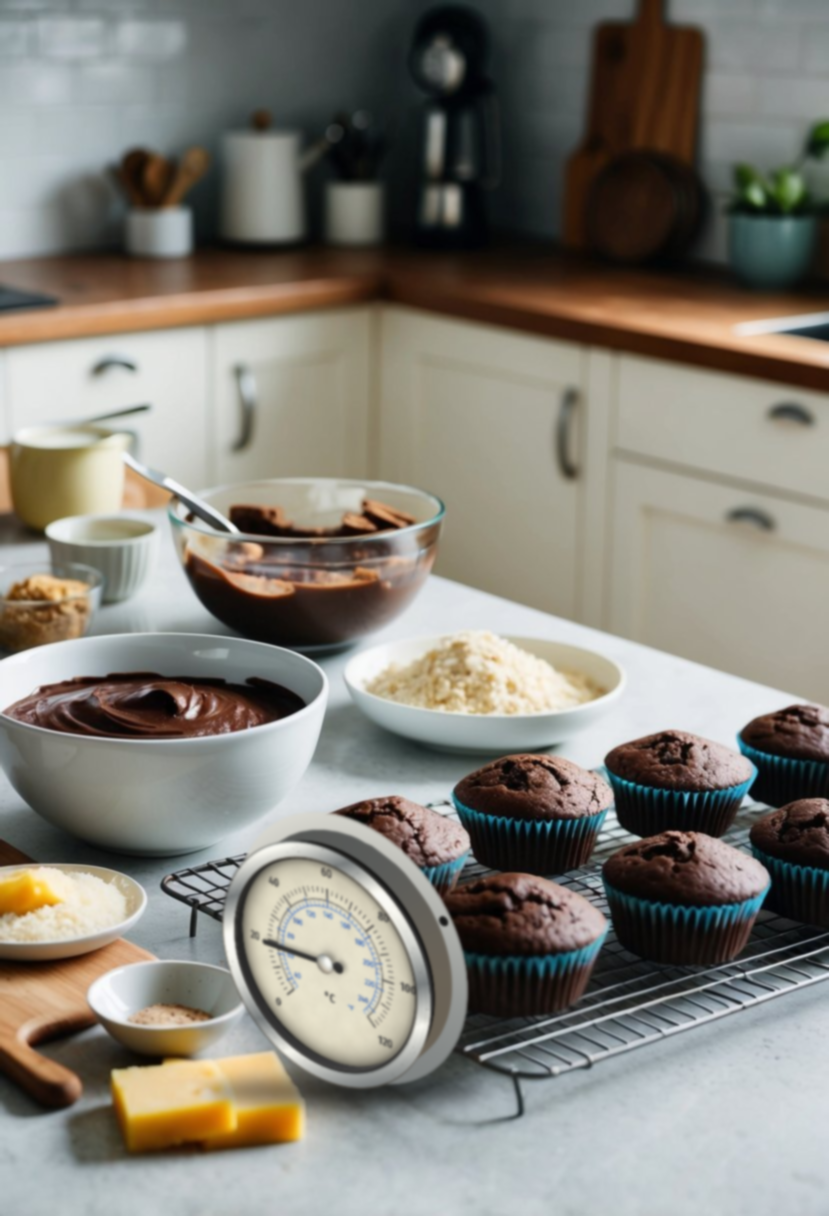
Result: 20 °C
